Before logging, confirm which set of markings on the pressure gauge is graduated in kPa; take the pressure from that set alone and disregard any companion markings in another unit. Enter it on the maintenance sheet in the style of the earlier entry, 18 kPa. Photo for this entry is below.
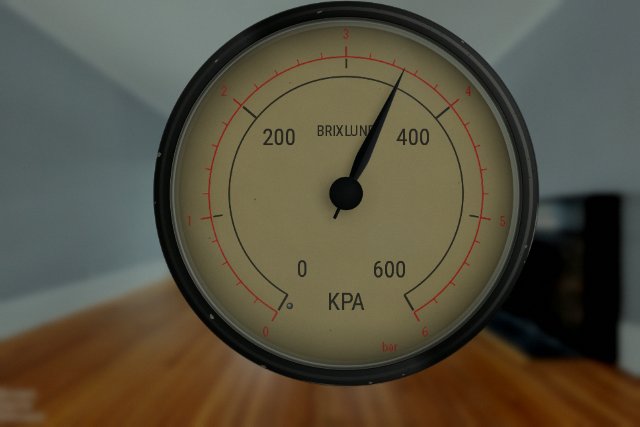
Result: 350 kPa
